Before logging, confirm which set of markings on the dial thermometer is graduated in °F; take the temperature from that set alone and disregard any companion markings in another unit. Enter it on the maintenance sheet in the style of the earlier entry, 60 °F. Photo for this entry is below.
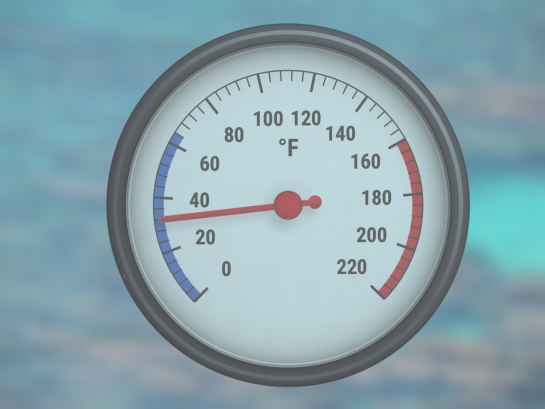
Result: 32 °F
